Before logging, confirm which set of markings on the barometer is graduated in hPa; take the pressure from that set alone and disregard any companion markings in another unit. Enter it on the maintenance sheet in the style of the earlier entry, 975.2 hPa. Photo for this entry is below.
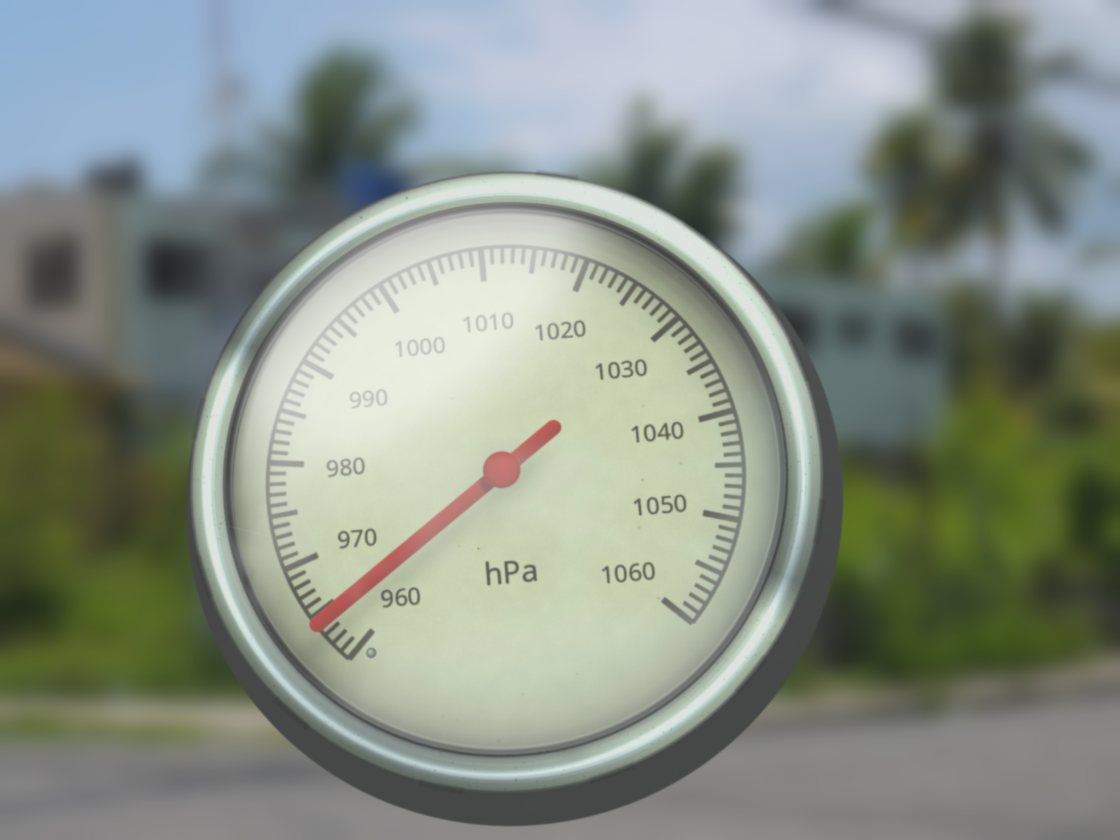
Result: 964 hPa
